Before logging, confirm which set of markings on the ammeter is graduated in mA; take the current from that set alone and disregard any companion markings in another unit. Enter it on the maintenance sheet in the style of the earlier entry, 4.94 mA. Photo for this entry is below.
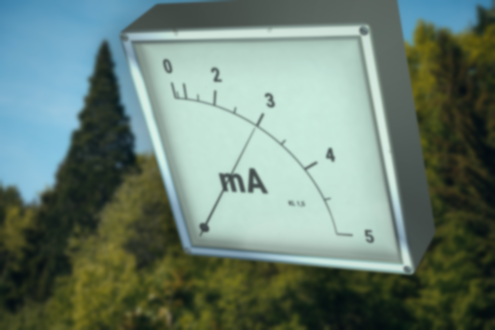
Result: 3 mA
